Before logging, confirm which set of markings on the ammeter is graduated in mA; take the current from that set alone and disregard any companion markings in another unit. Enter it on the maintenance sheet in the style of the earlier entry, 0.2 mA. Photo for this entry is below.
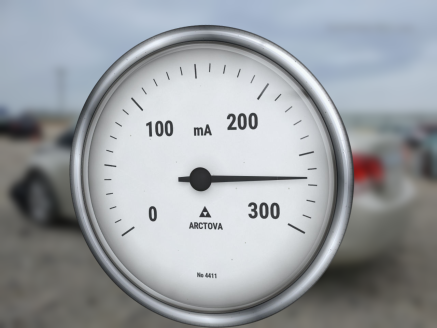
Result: 265 mA
